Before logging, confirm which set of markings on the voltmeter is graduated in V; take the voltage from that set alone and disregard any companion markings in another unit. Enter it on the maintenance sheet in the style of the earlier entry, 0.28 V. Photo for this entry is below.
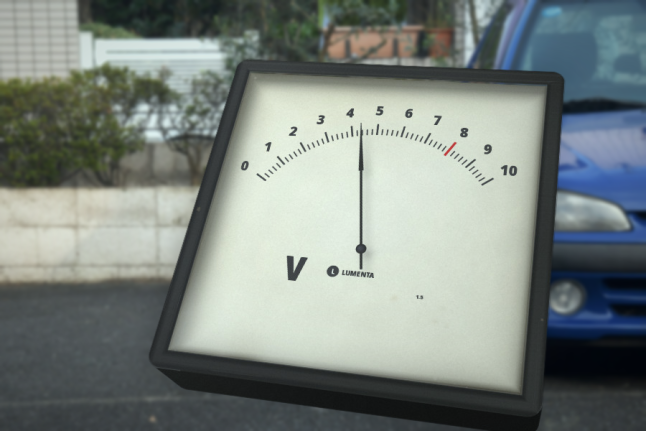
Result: 4.4 V
